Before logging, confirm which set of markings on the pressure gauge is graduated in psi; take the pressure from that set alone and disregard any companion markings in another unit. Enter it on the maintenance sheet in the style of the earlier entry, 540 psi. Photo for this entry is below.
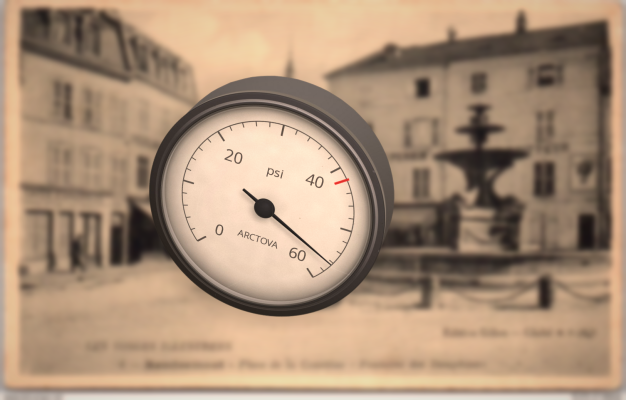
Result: 56 psi
